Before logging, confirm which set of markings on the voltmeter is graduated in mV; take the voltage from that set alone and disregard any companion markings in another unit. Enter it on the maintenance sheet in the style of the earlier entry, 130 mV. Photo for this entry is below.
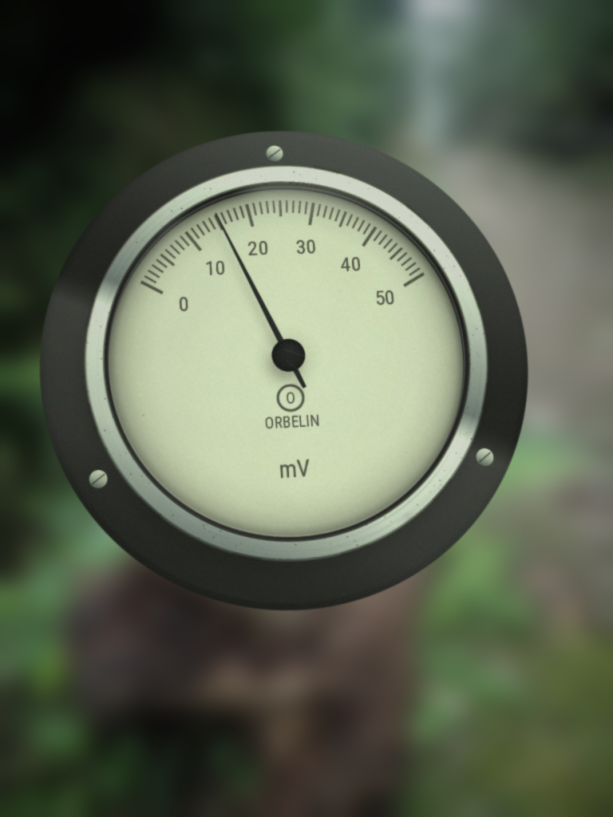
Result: 15 mV
